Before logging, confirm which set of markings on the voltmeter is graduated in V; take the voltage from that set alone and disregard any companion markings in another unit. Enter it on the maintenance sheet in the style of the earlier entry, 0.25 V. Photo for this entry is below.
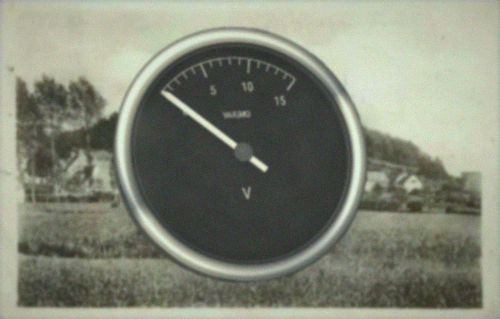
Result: 0 V
